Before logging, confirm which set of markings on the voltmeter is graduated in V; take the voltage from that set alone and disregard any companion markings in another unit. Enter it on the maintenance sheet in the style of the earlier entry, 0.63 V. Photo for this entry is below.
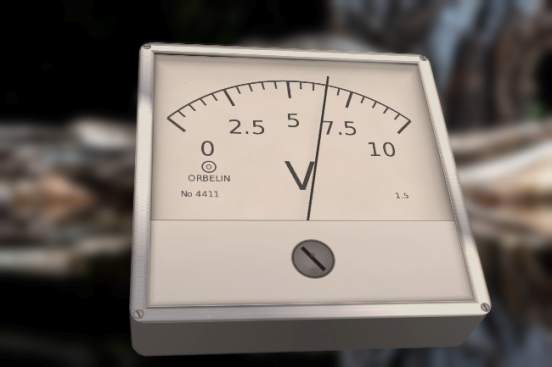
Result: 6.5 V
